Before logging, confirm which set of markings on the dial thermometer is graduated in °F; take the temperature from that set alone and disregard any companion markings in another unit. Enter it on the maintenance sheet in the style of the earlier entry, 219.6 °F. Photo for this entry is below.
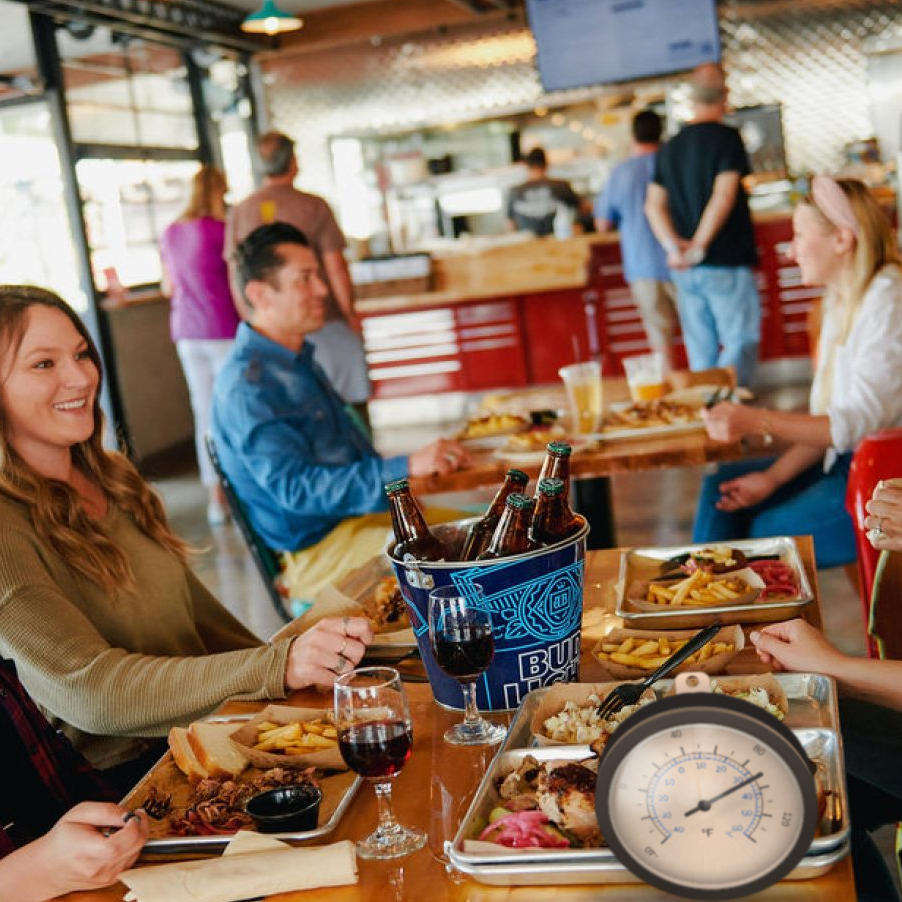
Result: 90 °F
